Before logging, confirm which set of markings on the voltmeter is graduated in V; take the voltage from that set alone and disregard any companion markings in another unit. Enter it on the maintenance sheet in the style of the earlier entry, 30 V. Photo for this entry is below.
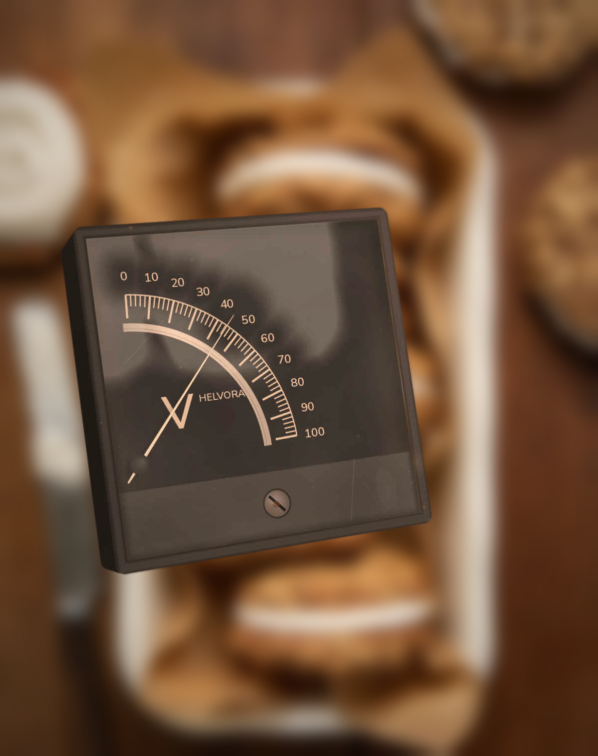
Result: 44 V
